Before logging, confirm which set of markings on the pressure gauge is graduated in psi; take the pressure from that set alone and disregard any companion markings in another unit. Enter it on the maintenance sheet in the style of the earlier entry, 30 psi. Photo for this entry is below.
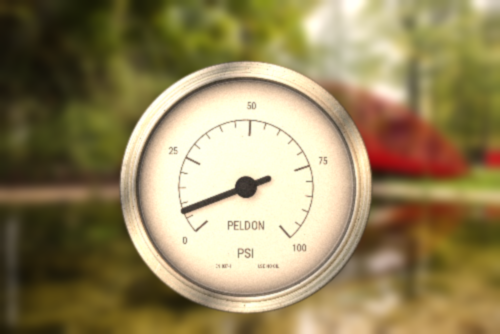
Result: 7.5 psi
